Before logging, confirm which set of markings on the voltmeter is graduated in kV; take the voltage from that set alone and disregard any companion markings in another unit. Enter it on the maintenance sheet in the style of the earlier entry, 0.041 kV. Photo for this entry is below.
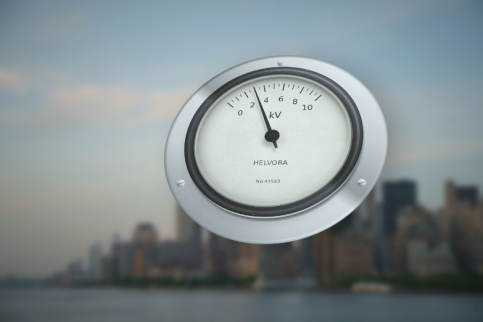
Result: 3 kV
